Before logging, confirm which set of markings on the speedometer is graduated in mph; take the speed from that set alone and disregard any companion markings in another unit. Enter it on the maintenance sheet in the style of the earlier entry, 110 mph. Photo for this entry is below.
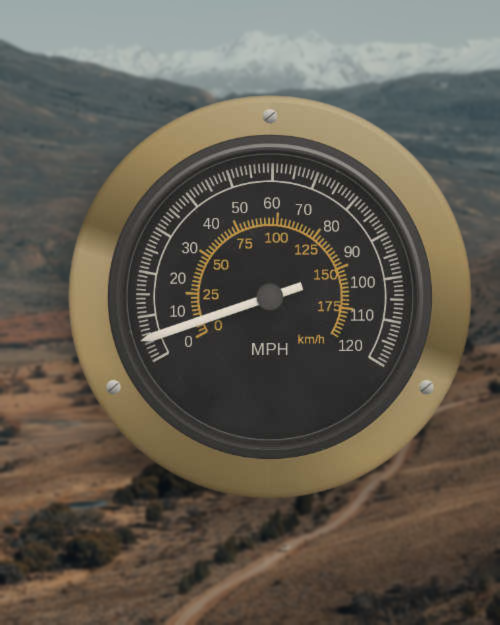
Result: 5 mph
